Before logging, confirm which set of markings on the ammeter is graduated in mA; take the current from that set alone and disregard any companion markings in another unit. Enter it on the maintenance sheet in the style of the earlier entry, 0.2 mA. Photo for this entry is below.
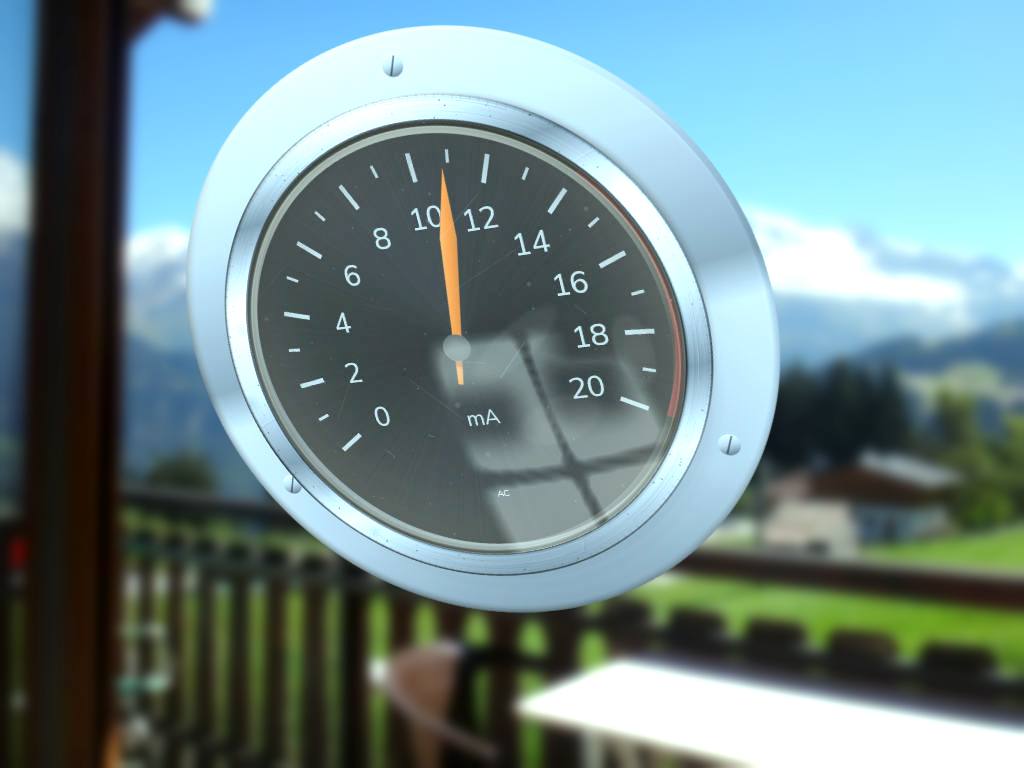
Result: 11 mA
